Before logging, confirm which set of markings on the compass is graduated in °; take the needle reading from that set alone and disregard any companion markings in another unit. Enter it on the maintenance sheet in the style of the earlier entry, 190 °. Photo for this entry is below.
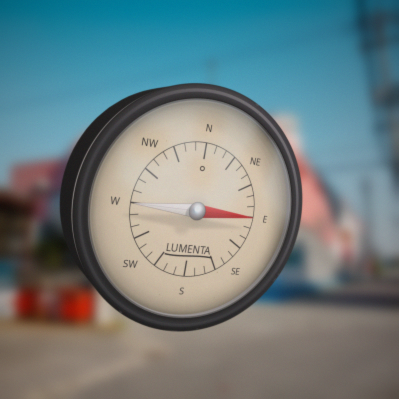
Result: 90 °
